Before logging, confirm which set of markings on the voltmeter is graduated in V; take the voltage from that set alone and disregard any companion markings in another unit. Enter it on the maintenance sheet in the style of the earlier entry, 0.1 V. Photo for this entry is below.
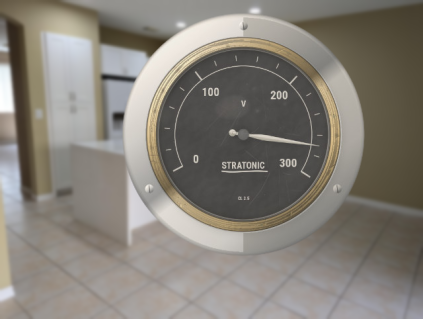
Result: 270 V
